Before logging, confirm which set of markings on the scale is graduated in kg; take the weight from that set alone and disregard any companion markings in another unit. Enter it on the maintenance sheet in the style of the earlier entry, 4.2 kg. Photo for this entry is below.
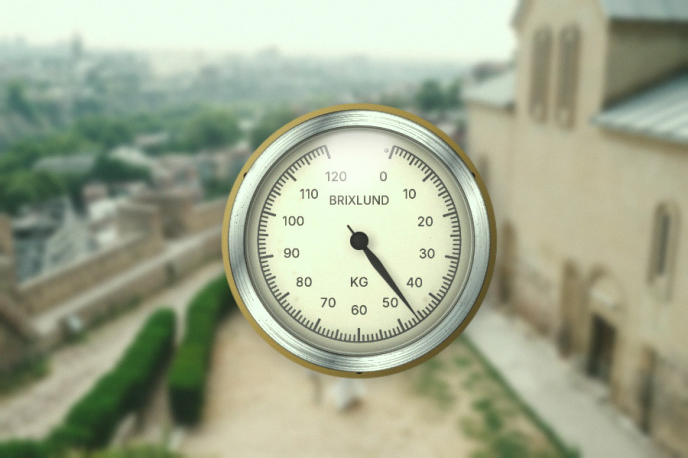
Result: 46 kg
